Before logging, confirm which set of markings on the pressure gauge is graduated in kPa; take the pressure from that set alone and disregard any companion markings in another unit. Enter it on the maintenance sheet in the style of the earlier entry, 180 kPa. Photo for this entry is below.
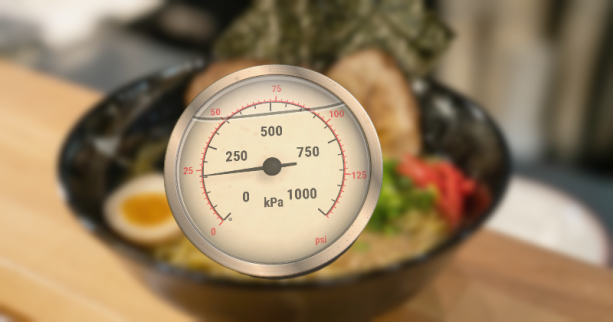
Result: 150 kPa
